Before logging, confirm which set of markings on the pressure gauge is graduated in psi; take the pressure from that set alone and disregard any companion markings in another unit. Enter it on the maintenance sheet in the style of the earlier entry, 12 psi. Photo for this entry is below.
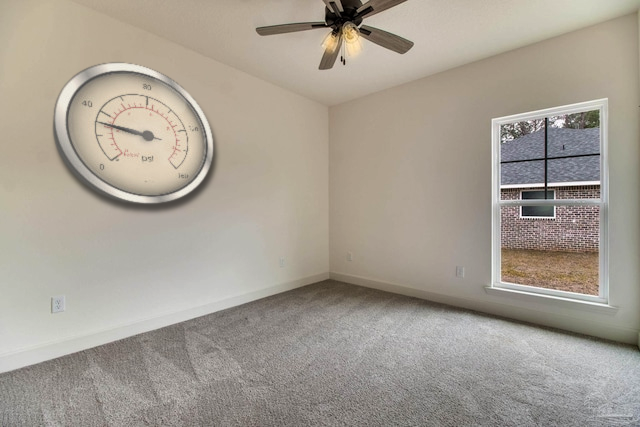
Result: 30 psi
